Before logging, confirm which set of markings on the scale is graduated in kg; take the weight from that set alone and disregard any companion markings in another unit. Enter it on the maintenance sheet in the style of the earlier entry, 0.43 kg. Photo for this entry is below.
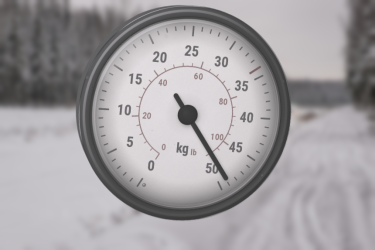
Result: 49 kg
